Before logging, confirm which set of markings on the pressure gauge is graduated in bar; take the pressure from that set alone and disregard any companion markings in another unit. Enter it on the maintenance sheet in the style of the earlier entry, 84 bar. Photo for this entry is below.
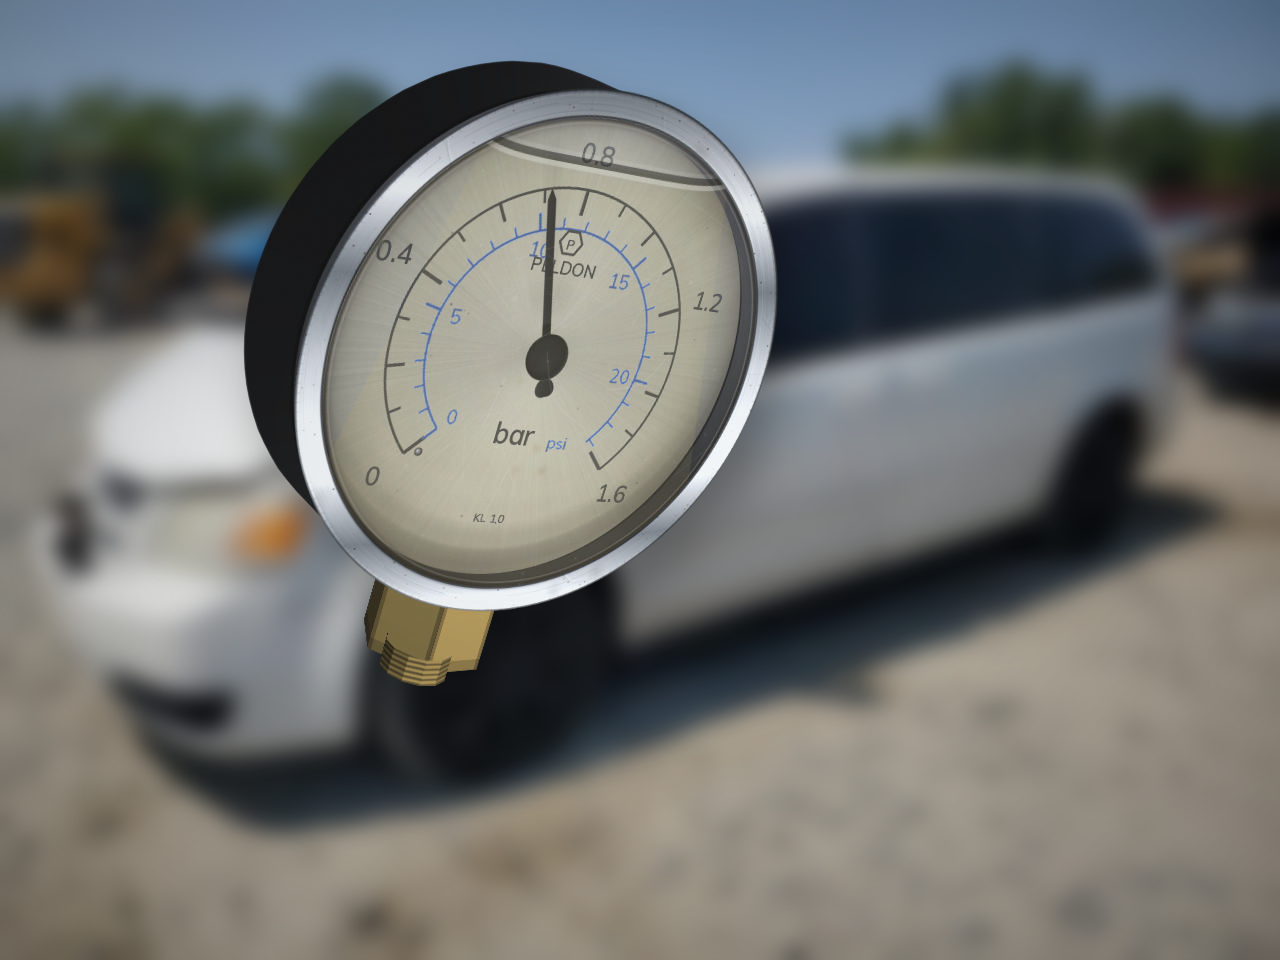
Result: 0.7 bar
